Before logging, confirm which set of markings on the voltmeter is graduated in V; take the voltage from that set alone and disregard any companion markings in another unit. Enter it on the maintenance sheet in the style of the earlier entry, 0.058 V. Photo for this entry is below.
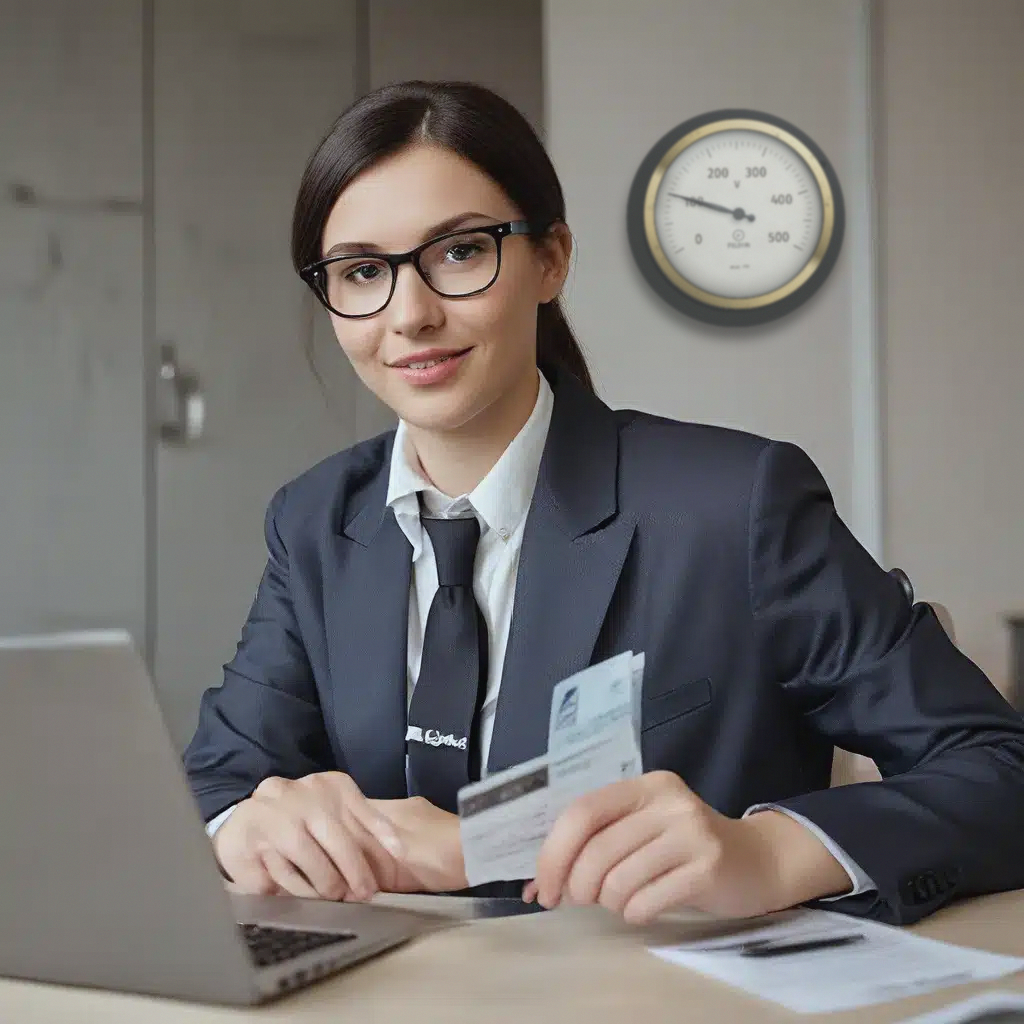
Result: 100 V
